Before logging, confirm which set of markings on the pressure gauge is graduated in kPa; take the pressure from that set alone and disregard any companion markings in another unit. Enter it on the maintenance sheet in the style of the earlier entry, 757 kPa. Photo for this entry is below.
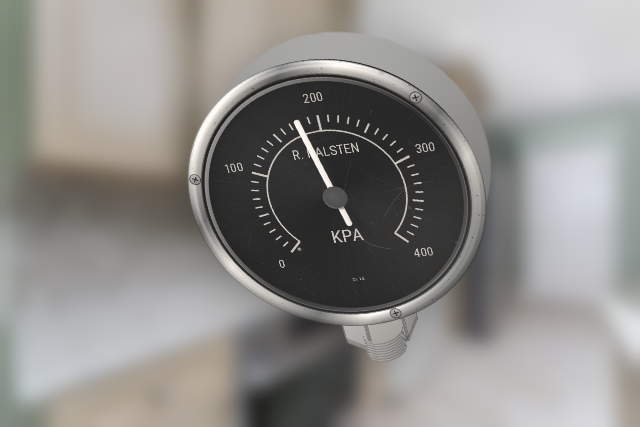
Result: 180 kPa
